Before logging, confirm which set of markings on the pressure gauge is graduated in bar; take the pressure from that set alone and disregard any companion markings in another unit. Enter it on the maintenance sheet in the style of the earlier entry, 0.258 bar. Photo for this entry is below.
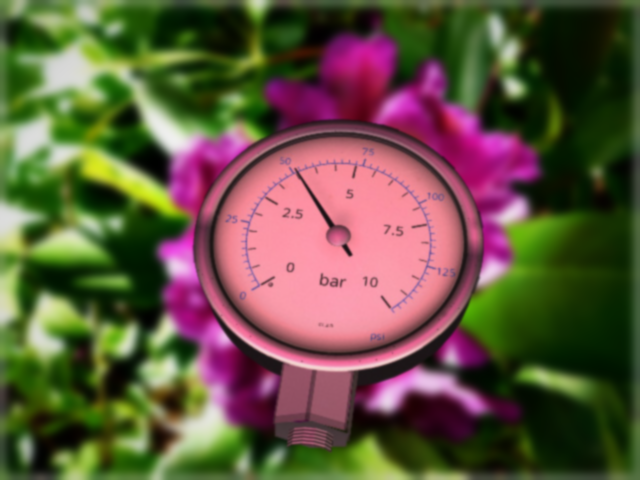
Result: 3.5 bar
